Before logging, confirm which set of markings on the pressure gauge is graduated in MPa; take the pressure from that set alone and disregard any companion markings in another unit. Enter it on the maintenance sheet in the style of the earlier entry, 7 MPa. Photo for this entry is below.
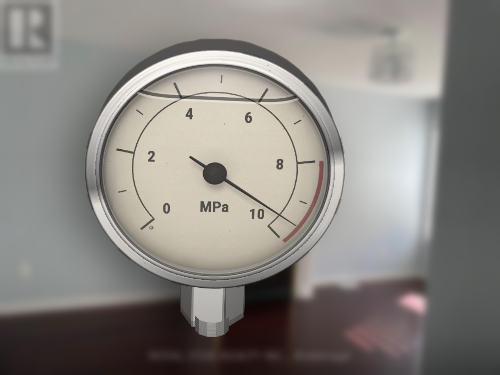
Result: 9.5 MPa
